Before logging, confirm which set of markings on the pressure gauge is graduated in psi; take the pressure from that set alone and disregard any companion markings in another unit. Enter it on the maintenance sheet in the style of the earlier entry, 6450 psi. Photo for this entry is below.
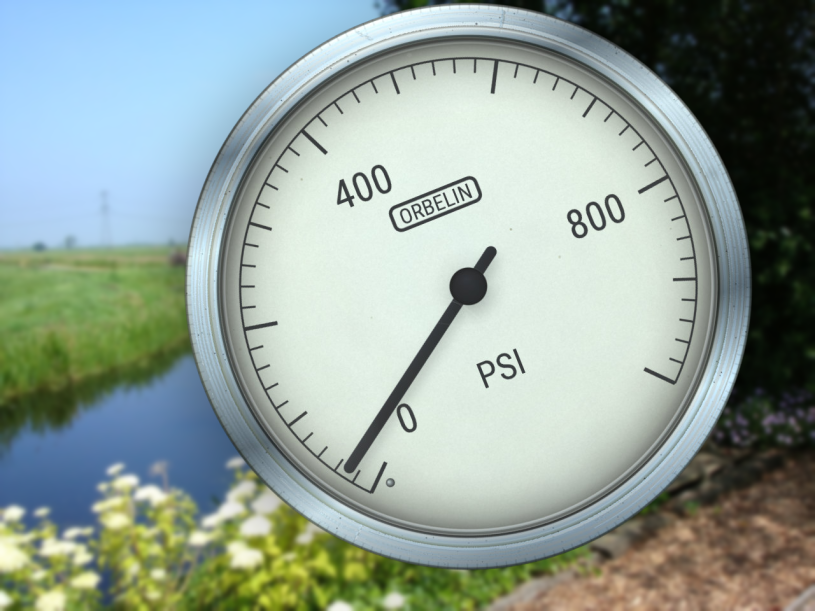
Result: 30 psi
